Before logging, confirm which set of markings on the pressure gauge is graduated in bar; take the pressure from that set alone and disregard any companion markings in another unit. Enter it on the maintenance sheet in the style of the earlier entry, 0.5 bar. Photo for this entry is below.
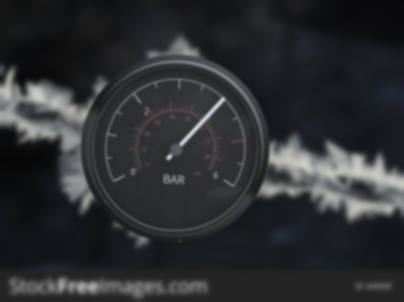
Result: 4 bar
